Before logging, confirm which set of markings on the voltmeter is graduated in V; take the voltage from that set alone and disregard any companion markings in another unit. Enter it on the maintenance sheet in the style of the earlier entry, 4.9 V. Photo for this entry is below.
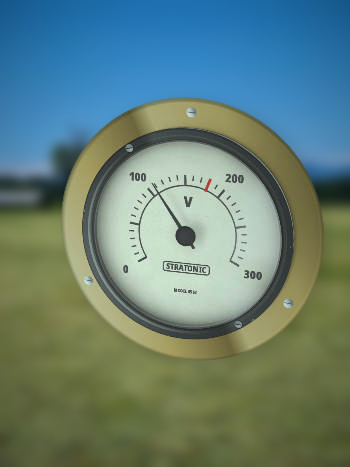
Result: 110 V
